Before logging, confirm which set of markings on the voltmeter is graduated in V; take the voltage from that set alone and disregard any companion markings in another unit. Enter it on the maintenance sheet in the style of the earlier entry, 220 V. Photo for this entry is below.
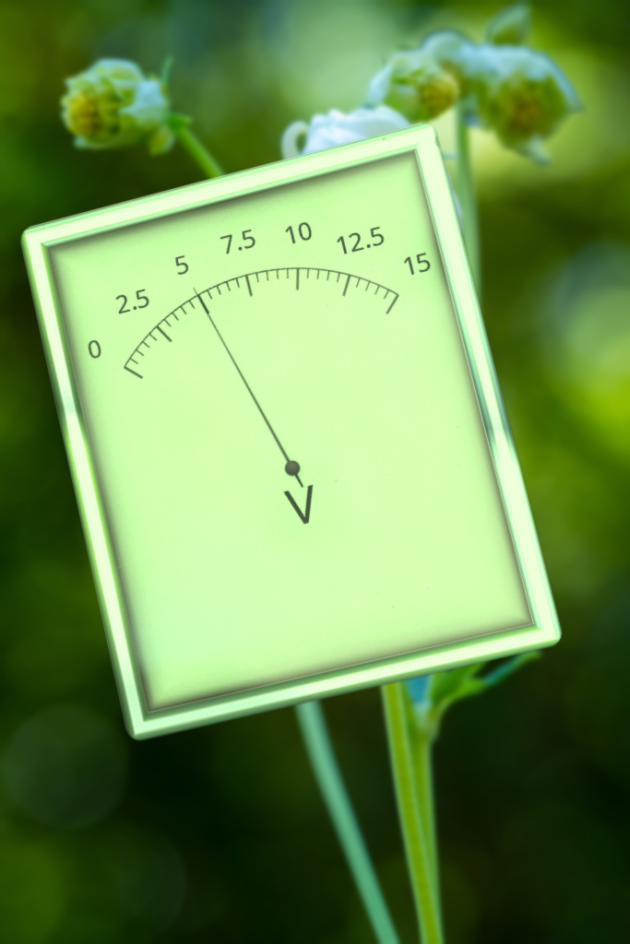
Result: 5 V
